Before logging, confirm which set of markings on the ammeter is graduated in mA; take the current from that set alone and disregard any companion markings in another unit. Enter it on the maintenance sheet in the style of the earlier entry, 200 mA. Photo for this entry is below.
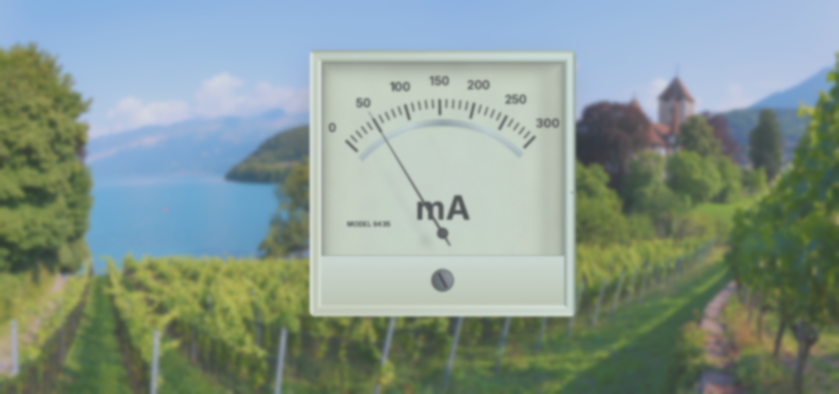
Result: 50 mA
